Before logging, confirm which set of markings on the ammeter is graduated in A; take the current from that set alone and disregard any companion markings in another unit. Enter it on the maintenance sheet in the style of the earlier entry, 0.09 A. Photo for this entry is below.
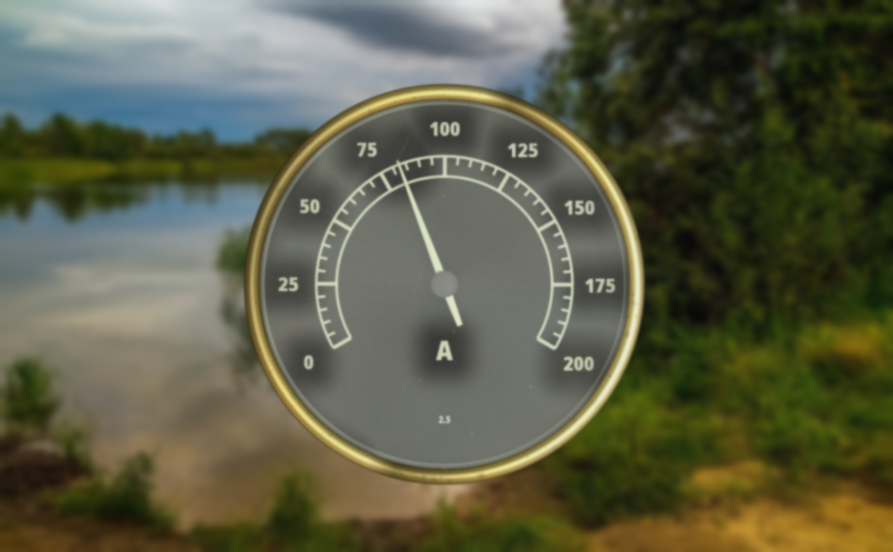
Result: 82.5 A
